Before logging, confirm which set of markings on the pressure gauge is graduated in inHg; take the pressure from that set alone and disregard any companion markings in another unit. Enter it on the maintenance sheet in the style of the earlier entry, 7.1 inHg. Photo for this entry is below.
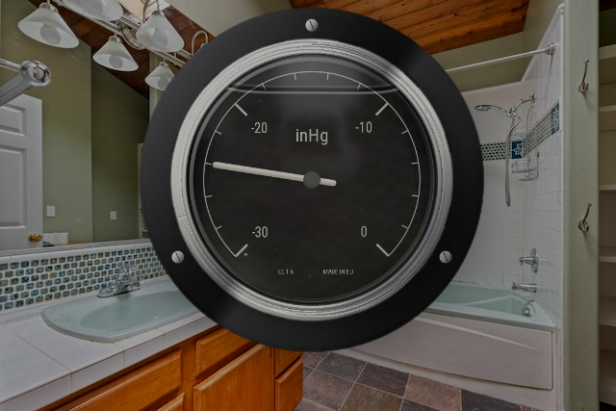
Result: -24 inHg
